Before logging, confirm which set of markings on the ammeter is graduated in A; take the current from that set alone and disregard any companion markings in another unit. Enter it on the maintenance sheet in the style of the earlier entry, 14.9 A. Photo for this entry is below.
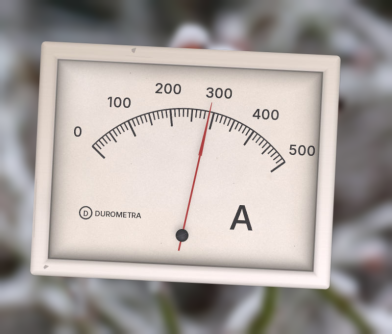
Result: 290 A
